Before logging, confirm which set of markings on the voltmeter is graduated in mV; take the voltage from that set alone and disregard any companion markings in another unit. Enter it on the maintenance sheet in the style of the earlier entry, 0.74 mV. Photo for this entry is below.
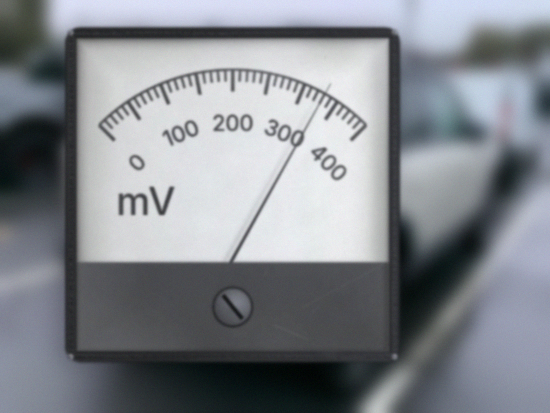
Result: 330 mV
